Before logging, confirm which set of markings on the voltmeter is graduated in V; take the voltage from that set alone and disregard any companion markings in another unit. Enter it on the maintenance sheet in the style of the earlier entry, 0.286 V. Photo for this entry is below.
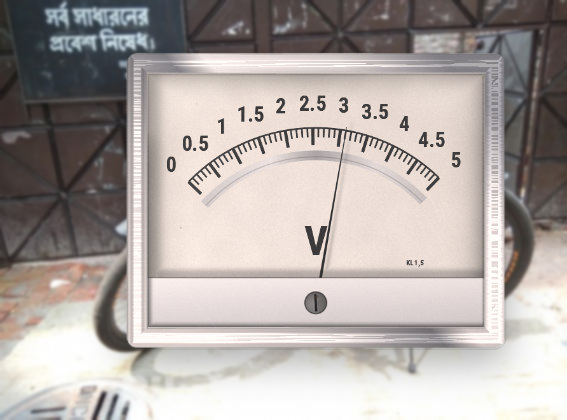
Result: 3.1 V
